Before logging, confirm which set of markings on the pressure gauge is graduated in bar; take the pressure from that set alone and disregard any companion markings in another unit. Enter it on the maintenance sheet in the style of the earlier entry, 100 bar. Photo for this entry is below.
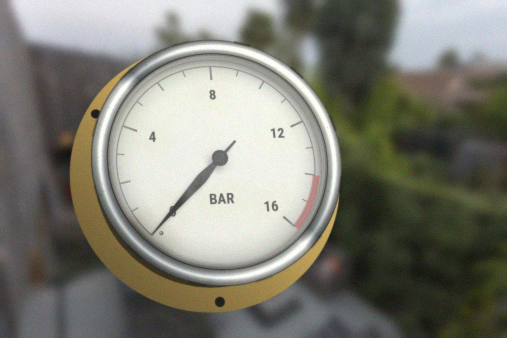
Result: 0 bar
